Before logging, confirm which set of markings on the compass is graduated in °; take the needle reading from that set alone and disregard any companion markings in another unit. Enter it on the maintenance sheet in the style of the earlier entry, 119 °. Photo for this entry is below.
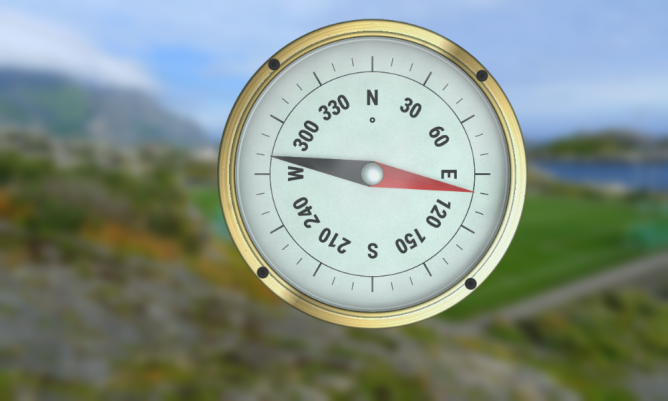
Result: 100 °
